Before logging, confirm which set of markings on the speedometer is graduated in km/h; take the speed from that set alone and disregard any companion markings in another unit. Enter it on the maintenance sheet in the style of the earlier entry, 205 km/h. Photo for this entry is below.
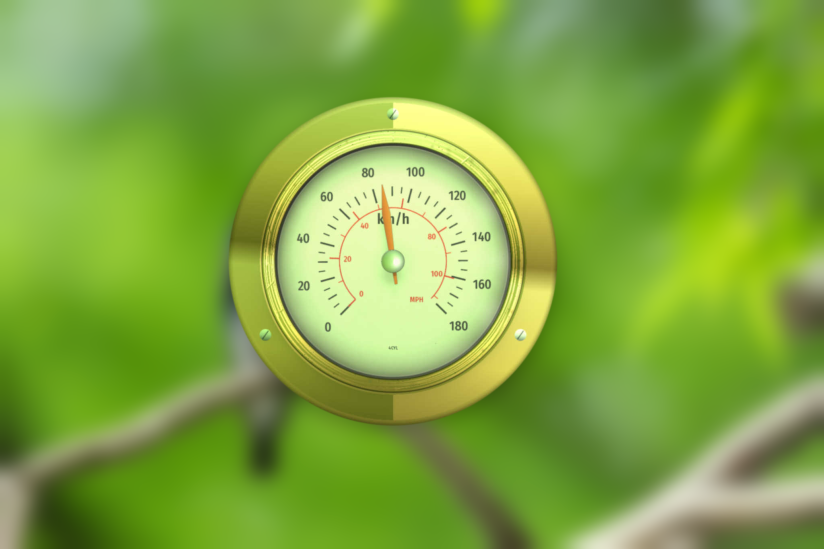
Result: 85 km/h
